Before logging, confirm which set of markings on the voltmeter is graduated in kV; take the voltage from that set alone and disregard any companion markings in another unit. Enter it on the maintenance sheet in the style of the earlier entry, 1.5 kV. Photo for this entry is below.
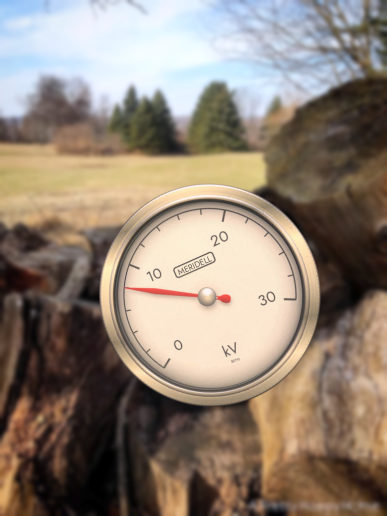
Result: 8 kV
